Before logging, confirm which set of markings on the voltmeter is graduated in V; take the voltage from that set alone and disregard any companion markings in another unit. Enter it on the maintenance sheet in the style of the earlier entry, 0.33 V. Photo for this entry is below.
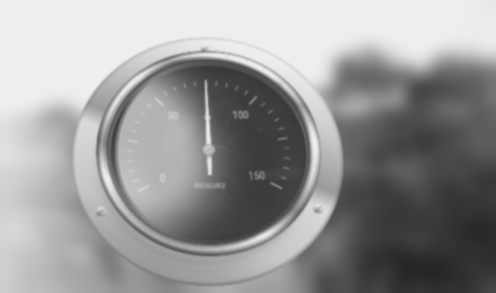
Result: 75 V
